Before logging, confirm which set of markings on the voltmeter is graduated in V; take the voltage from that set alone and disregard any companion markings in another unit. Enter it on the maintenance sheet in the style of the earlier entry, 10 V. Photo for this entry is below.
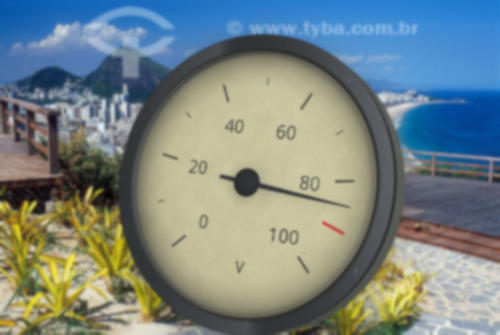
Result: 85 V
